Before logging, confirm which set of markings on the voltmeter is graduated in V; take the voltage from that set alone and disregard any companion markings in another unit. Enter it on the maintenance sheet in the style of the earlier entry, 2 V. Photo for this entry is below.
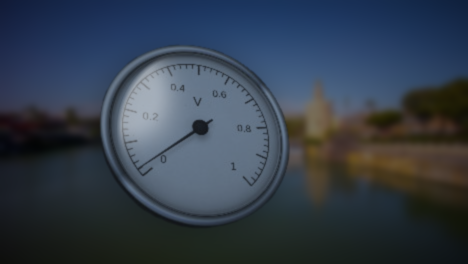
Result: 0.02 V
